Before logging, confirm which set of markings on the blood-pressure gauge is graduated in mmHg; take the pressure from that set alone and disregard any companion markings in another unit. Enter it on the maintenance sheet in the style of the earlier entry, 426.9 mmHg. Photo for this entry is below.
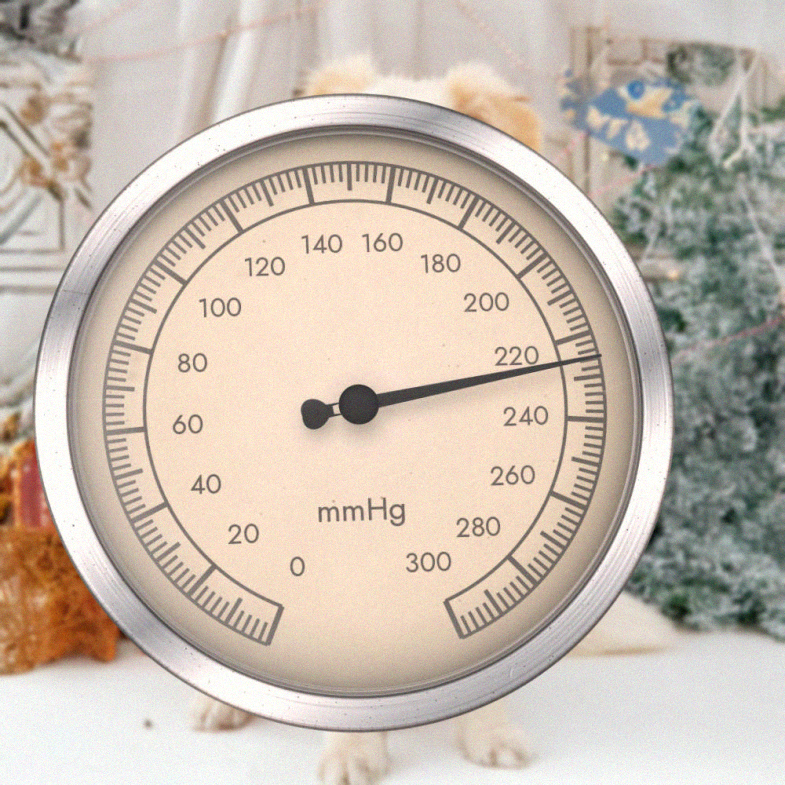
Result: 226 mmHg
